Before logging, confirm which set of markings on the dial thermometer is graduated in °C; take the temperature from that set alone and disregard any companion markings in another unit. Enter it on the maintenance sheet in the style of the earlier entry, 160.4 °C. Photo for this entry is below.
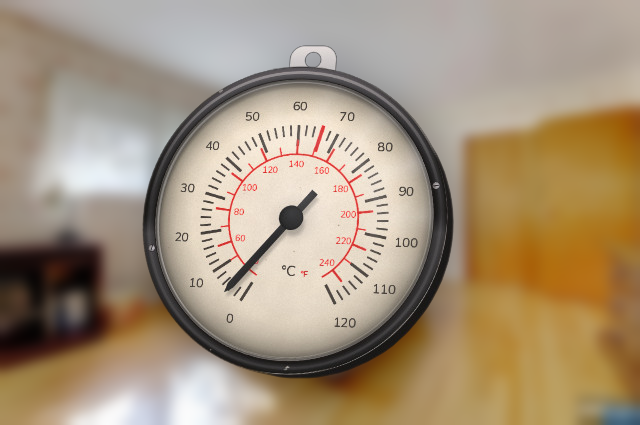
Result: 4 °C
